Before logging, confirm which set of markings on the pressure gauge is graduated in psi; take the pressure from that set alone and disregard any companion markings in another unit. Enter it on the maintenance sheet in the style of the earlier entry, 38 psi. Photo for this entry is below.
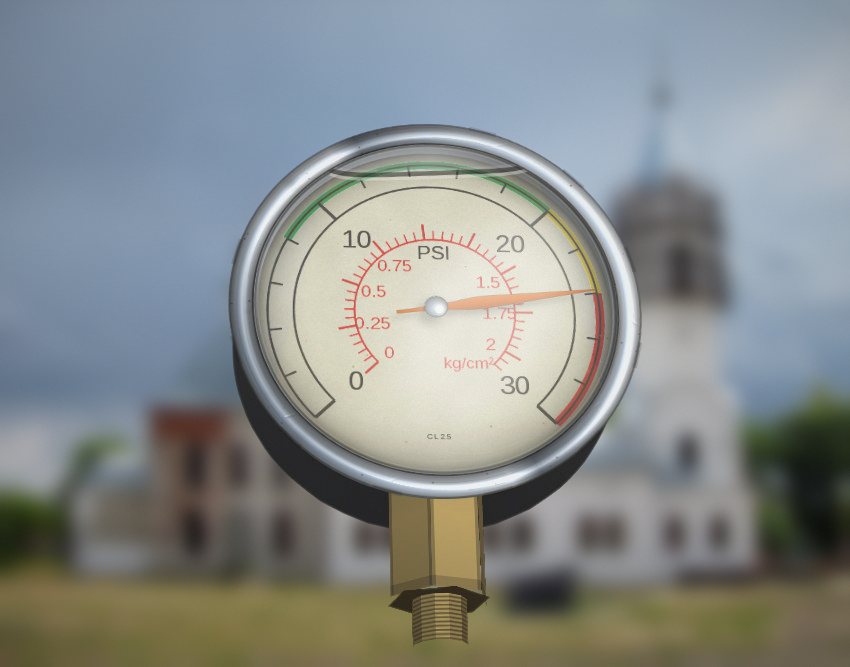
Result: 24 psi
